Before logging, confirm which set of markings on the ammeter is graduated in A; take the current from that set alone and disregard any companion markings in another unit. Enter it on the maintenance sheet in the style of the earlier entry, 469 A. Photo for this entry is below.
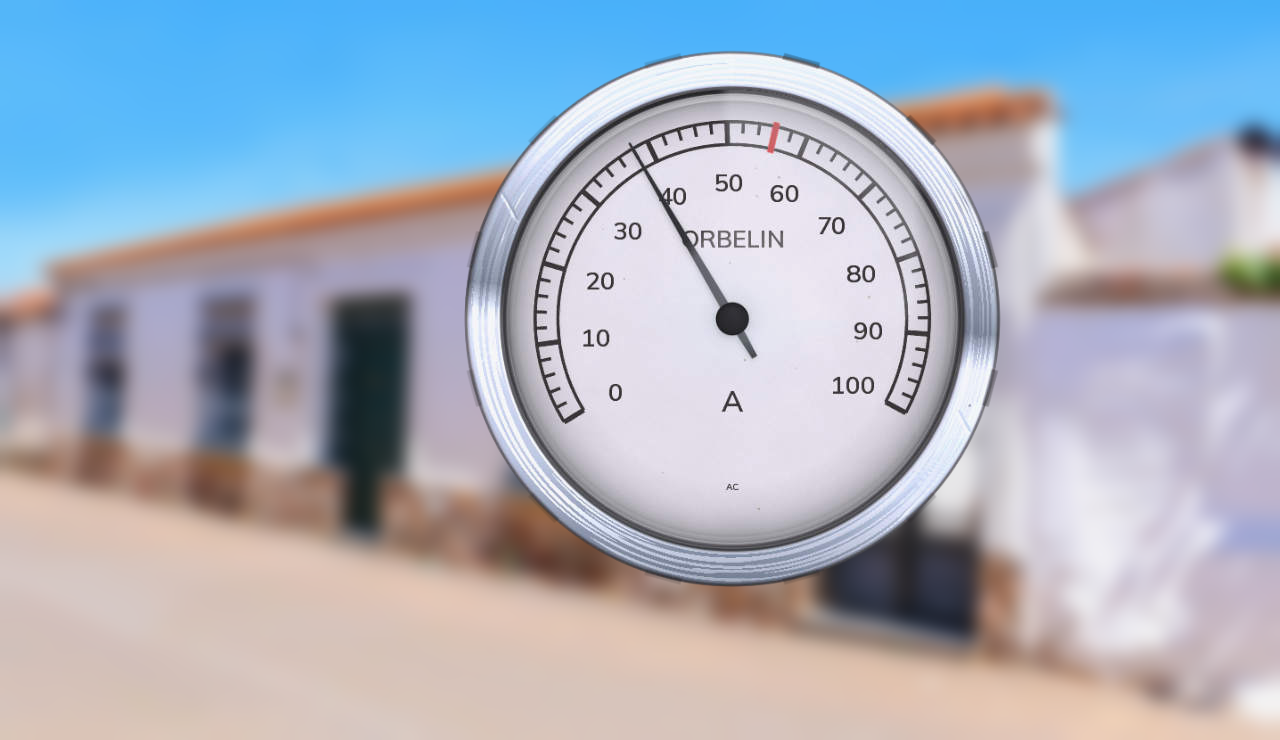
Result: 38 A
